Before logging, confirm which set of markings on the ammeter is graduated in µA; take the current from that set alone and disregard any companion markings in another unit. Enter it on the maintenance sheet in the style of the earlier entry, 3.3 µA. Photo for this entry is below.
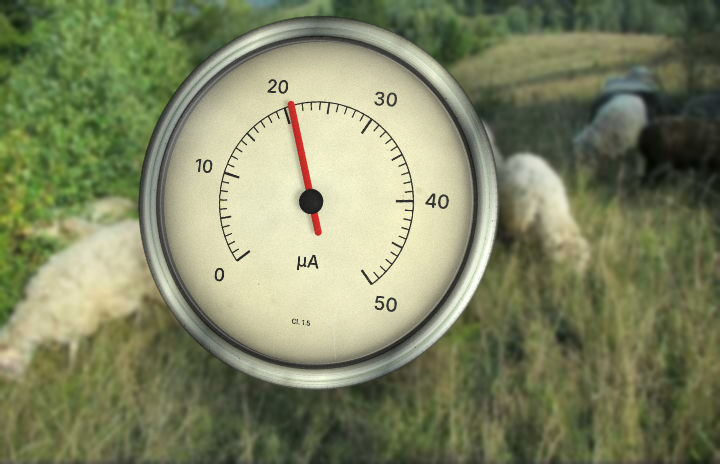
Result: 21 µA
